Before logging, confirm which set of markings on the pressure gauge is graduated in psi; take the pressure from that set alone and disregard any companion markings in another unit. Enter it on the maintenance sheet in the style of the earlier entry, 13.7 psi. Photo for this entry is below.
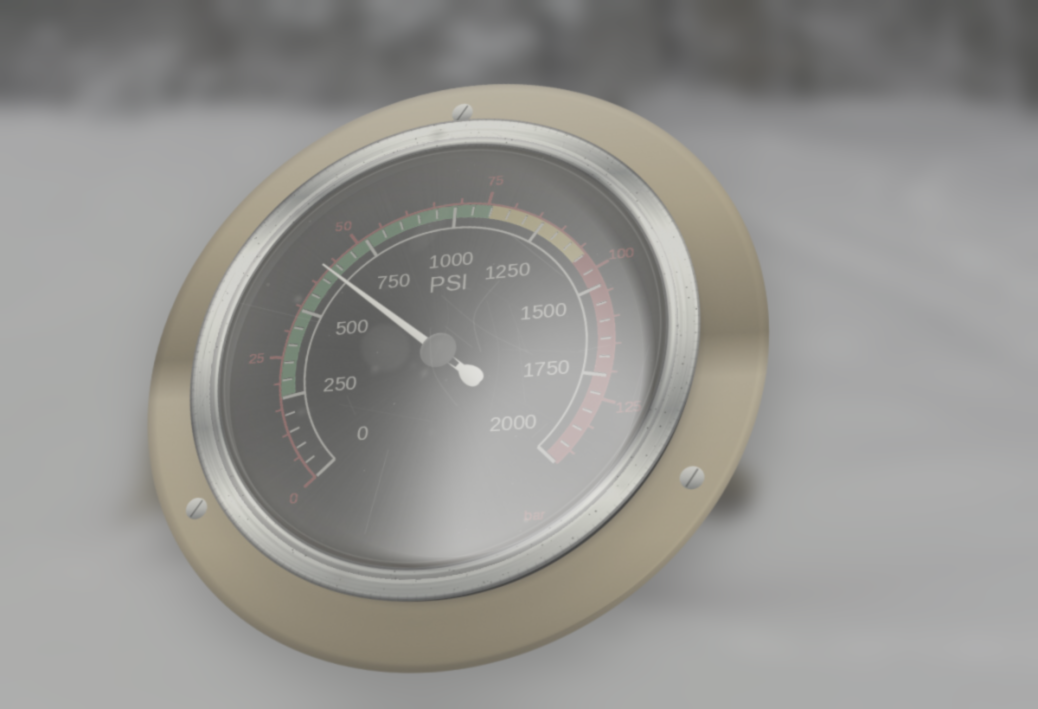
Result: 625 psi
